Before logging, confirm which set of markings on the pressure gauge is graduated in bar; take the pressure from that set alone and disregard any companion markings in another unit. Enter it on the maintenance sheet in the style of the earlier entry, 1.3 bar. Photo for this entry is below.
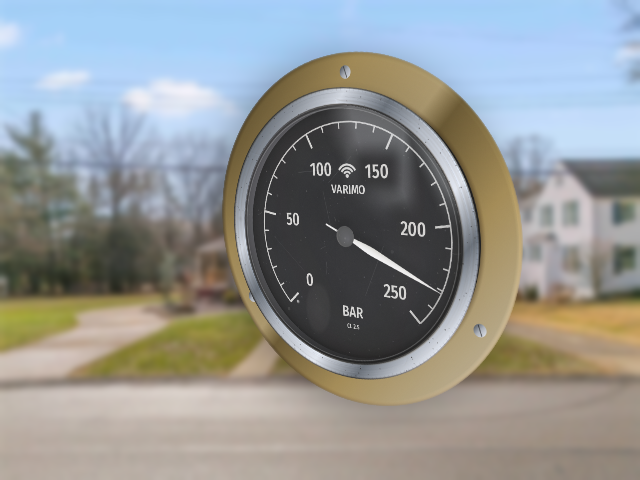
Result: 230 bar
